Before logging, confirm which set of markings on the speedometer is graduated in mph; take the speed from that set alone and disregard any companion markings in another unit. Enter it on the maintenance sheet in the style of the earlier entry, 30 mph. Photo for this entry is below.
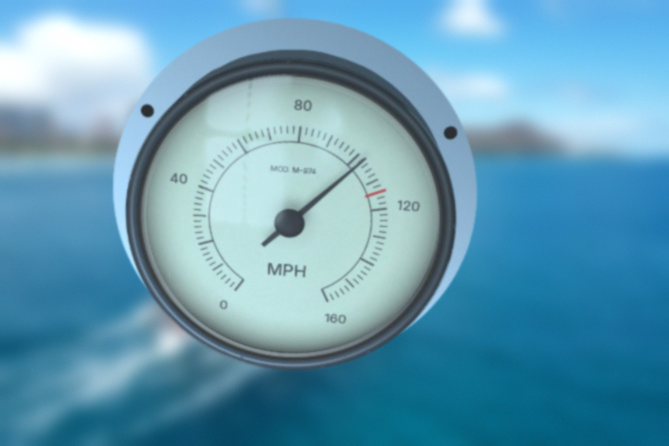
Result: 102 mph
